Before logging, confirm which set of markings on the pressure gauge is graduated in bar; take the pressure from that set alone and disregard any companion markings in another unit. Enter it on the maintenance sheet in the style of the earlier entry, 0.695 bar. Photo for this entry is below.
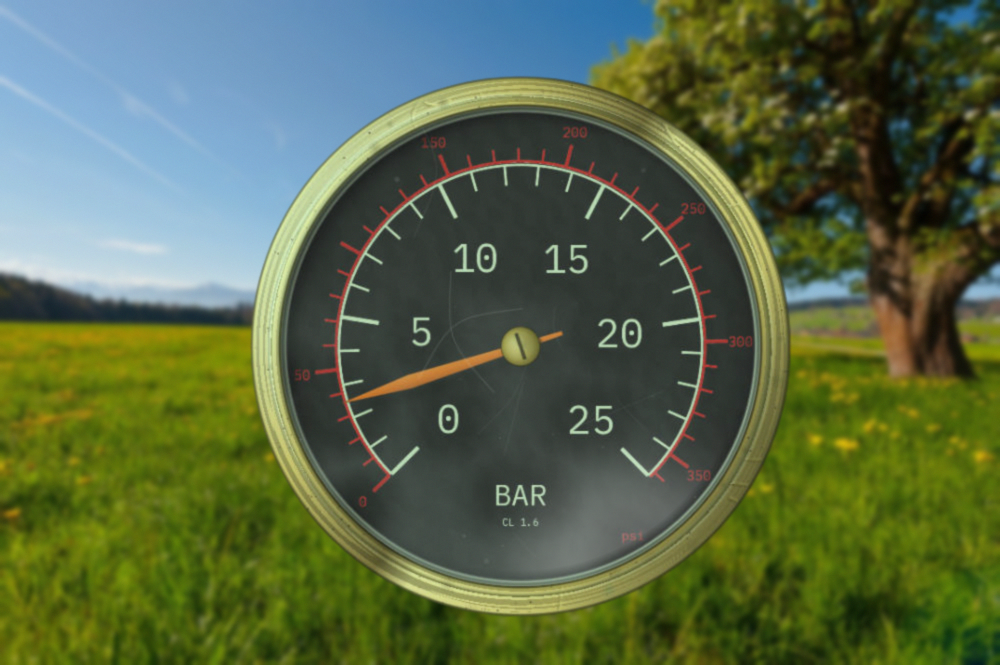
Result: 2.5 bar
